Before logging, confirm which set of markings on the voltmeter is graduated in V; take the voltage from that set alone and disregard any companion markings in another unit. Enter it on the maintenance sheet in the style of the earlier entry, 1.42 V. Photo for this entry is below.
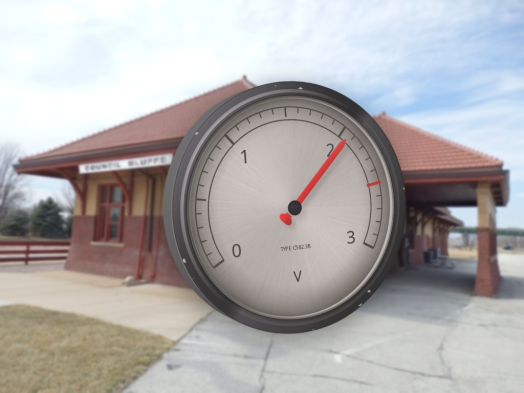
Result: 2.05 V
